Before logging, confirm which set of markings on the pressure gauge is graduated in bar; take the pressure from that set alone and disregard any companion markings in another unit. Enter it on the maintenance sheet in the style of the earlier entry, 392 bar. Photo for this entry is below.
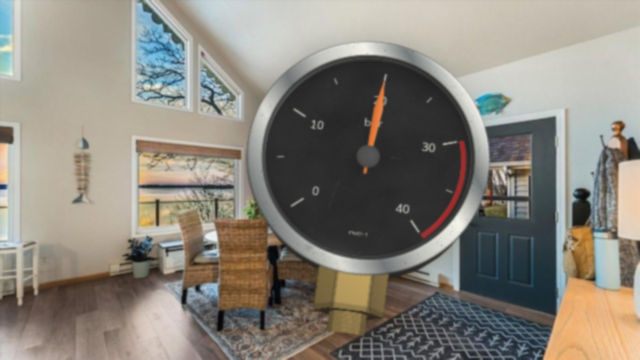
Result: 20 bar
